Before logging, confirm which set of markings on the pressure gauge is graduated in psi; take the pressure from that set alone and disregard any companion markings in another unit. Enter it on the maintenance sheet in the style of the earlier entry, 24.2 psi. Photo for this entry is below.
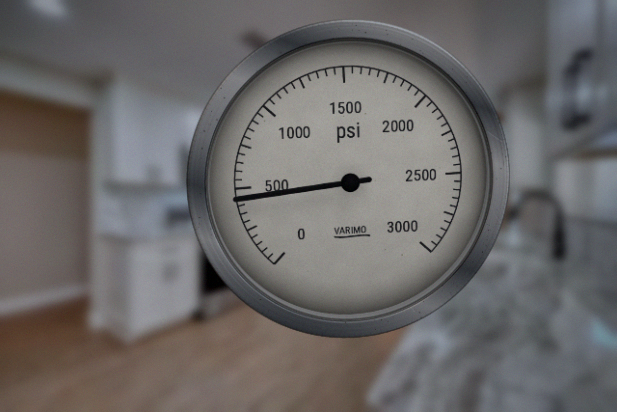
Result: 450 psi
